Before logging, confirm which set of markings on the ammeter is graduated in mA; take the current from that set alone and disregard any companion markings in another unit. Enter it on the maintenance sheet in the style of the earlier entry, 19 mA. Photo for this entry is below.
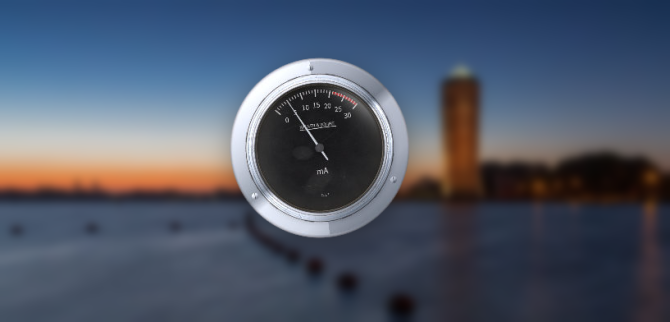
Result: 5 mA
